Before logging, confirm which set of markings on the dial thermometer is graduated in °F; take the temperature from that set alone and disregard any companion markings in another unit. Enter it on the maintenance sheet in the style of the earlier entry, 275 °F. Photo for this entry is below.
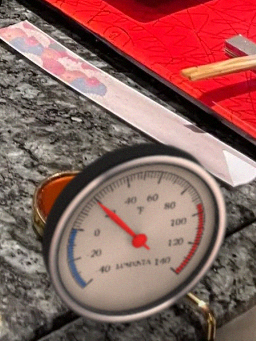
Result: 20 °F
